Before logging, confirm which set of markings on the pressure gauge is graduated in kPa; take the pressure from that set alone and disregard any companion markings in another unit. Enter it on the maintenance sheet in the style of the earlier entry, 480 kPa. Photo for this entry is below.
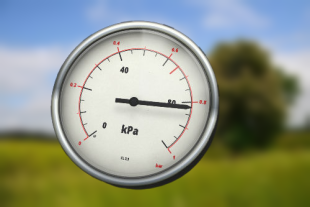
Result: 82.5 kPa
